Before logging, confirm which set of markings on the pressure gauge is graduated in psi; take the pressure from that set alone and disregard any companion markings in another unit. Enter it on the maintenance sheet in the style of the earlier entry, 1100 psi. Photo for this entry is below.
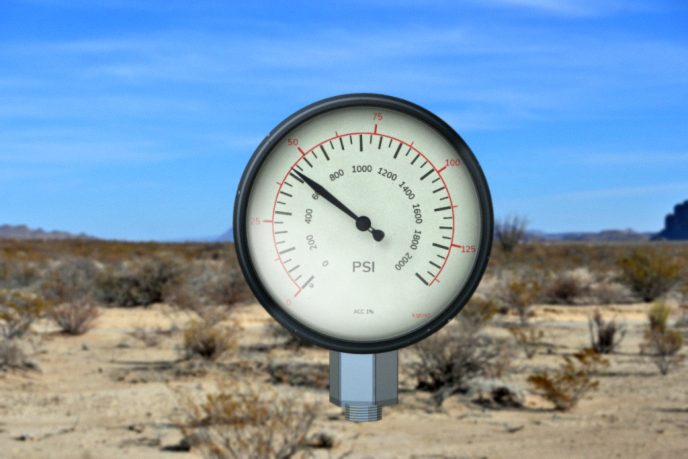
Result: 625 psi
